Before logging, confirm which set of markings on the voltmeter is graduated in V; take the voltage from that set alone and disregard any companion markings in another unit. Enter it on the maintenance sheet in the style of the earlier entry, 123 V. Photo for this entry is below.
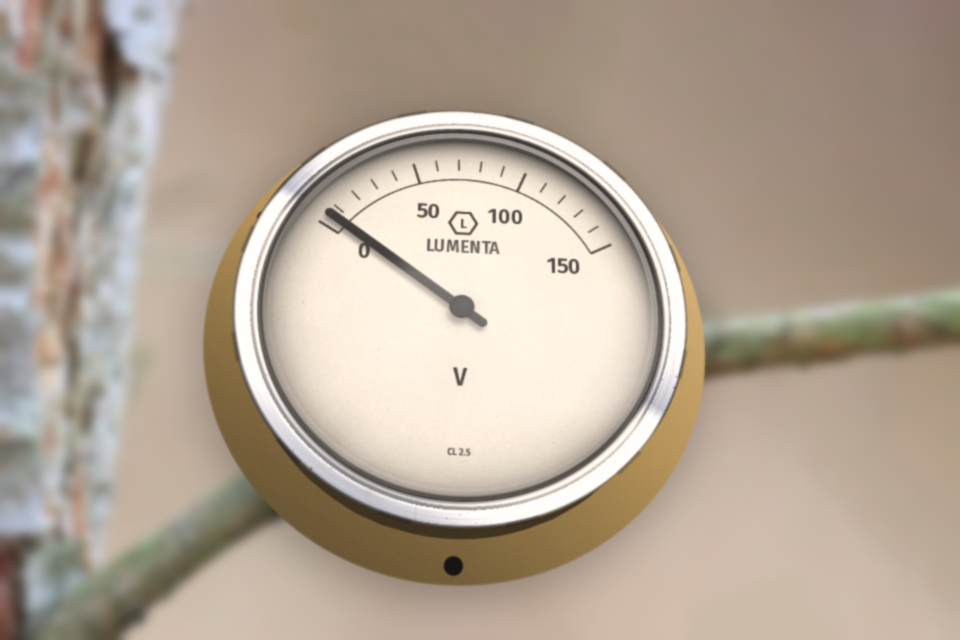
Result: 5 V
